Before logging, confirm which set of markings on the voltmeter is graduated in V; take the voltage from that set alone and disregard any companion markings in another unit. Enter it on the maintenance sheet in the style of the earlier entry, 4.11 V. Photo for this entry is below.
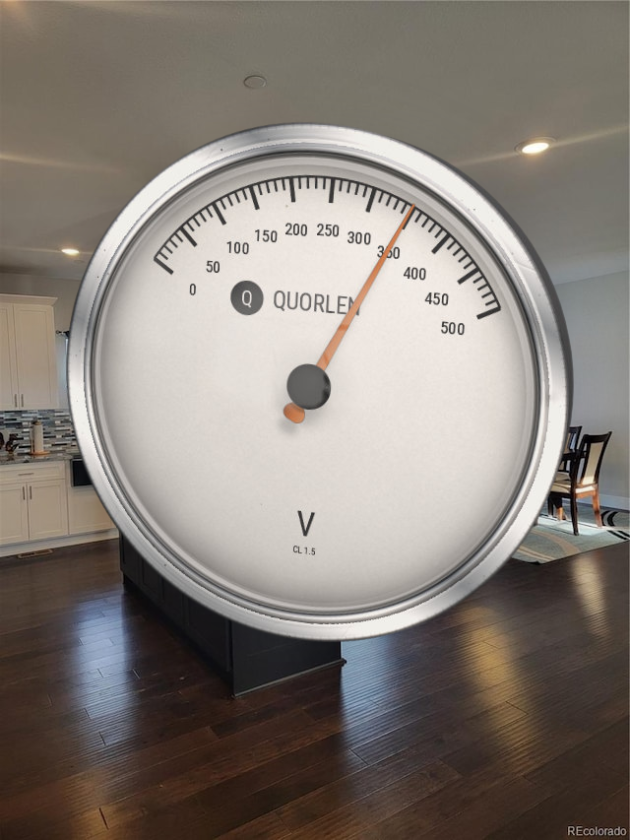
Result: 350 V
